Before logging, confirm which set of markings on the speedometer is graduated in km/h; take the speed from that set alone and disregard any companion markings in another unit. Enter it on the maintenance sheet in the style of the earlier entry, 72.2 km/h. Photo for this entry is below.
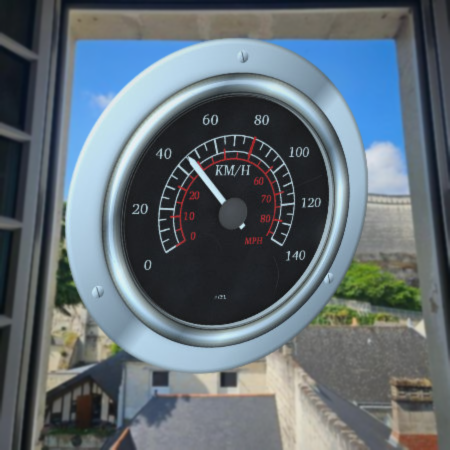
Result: 45 km/h
